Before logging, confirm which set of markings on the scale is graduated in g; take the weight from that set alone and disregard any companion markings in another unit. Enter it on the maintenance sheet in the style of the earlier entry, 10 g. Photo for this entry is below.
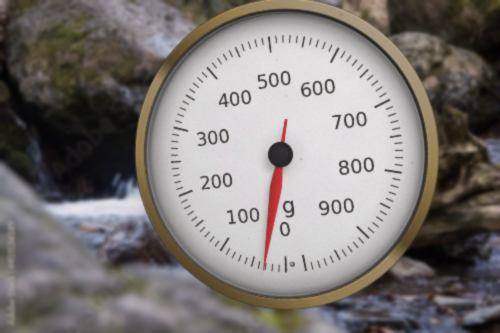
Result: 30 g
